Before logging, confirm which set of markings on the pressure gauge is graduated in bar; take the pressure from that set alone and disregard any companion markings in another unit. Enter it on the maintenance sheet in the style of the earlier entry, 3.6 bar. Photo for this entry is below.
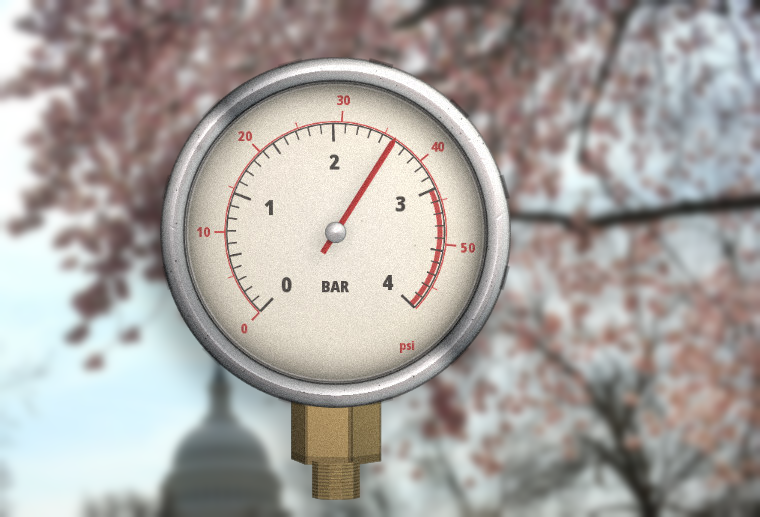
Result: 2.5 bar
